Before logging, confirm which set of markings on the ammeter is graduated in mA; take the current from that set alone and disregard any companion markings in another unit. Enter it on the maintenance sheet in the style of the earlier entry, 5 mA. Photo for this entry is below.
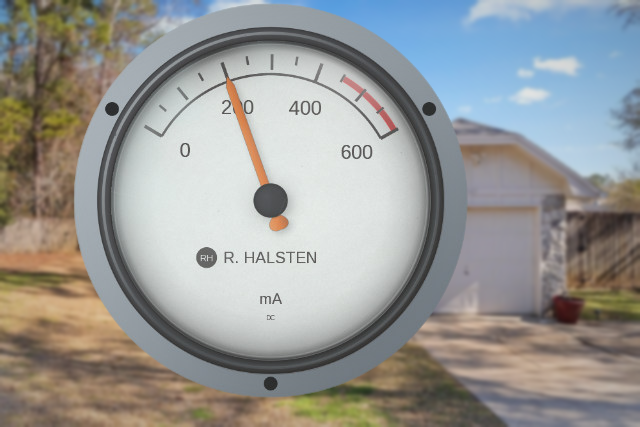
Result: 200 mA
